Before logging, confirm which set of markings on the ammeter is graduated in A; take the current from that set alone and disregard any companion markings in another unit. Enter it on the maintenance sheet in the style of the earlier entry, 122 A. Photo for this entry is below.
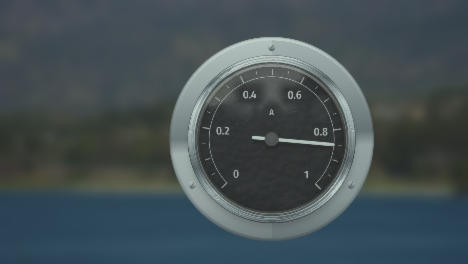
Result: 0.85 A
